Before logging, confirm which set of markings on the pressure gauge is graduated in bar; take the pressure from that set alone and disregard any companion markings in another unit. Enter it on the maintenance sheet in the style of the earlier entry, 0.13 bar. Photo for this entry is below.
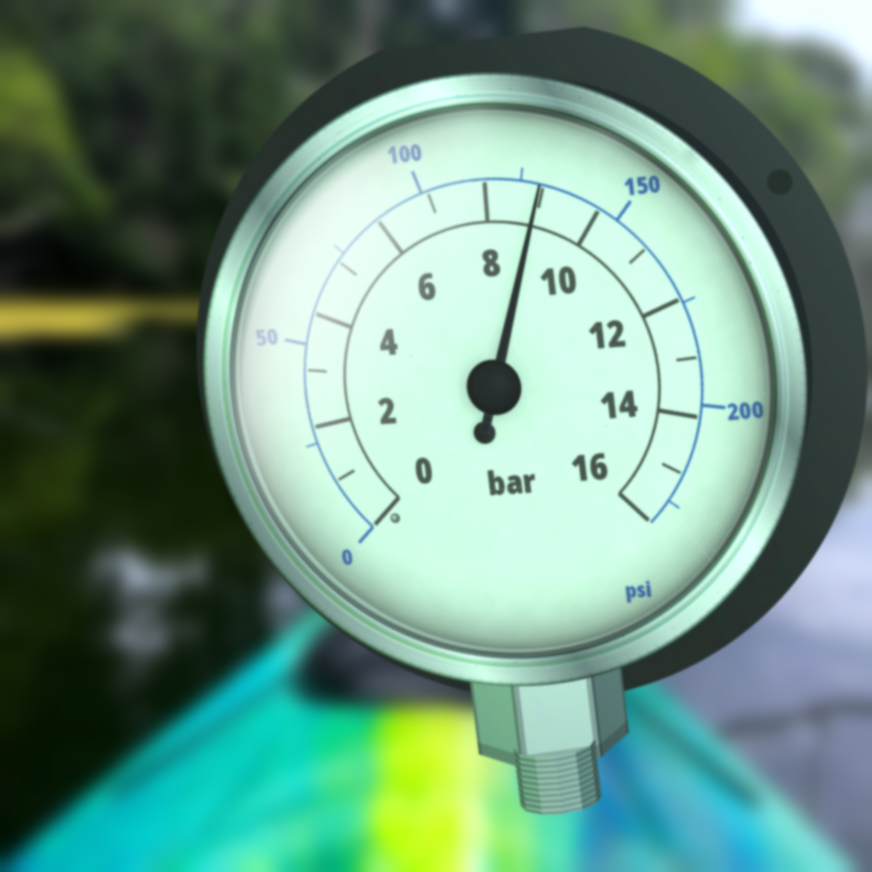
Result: 9 bar
